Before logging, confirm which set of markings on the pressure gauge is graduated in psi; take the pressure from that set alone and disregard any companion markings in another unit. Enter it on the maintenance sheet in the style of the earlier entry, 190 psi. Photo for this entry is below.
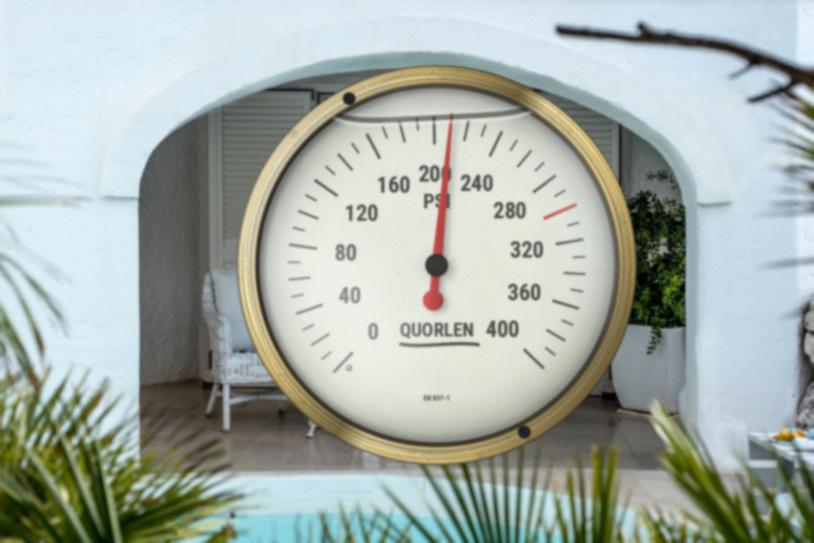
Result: 210 psi
